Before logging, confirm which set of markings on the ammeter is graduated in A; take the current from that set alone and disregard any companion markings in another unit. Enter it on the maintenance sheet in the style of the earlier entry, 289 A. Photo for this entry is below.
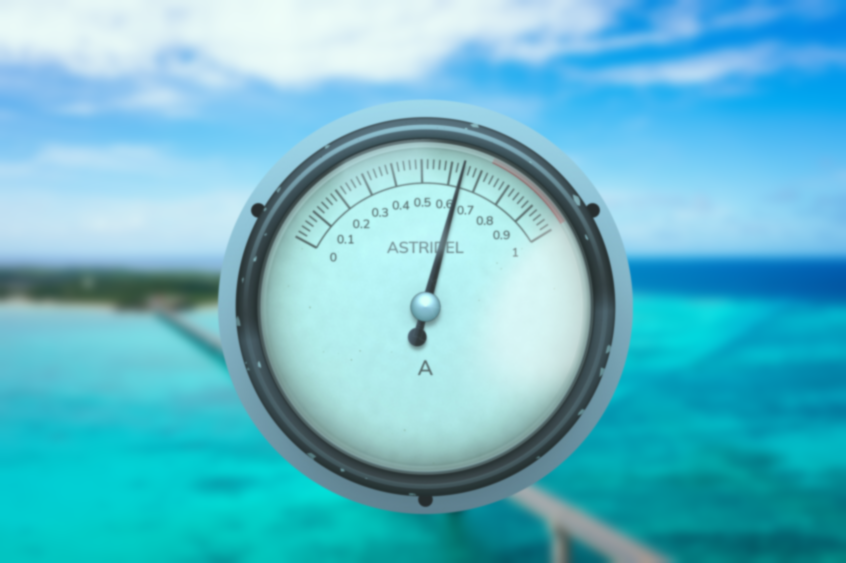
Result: 0.64 A
